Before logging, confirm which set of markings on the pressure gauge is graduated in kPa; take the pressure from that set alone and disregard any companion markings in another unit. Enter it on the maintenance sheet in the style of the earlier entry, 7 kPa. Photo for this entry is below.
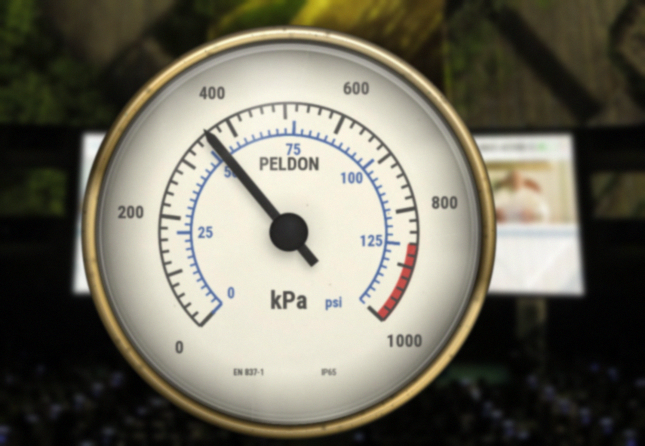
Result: 360 kPa
